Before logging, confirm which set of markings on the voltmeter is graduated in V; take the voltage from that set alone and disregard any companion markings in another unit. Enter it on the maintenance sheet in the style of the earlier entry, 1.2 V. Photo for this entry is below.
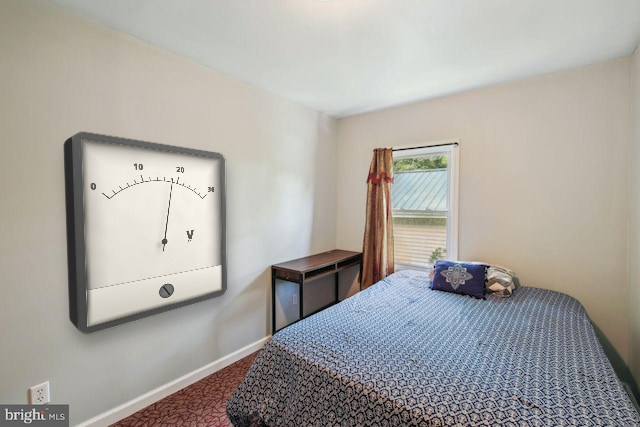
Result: 18 V
